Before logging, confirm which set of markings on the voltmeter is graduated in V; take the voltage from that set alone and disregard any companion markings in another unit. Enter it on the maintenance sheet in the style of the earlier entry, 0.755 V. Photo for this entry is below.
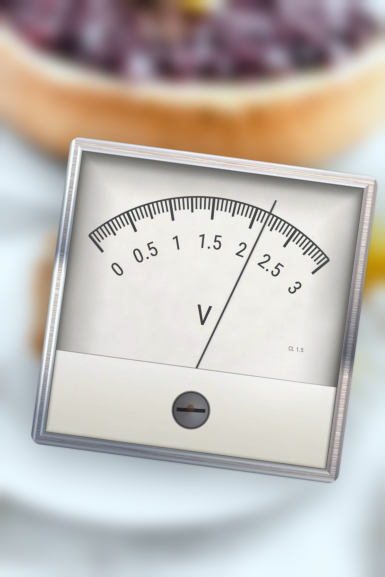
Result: 2.15 V
